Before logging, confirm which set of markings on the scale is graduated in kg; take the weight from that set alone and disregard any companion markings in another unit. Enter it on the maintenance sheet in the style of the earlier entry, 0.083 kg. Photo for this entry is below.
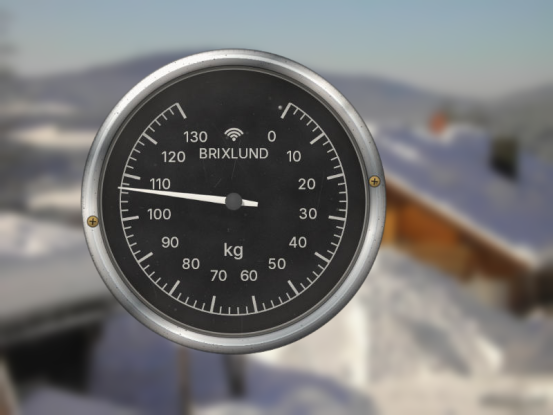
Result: 107 kg
